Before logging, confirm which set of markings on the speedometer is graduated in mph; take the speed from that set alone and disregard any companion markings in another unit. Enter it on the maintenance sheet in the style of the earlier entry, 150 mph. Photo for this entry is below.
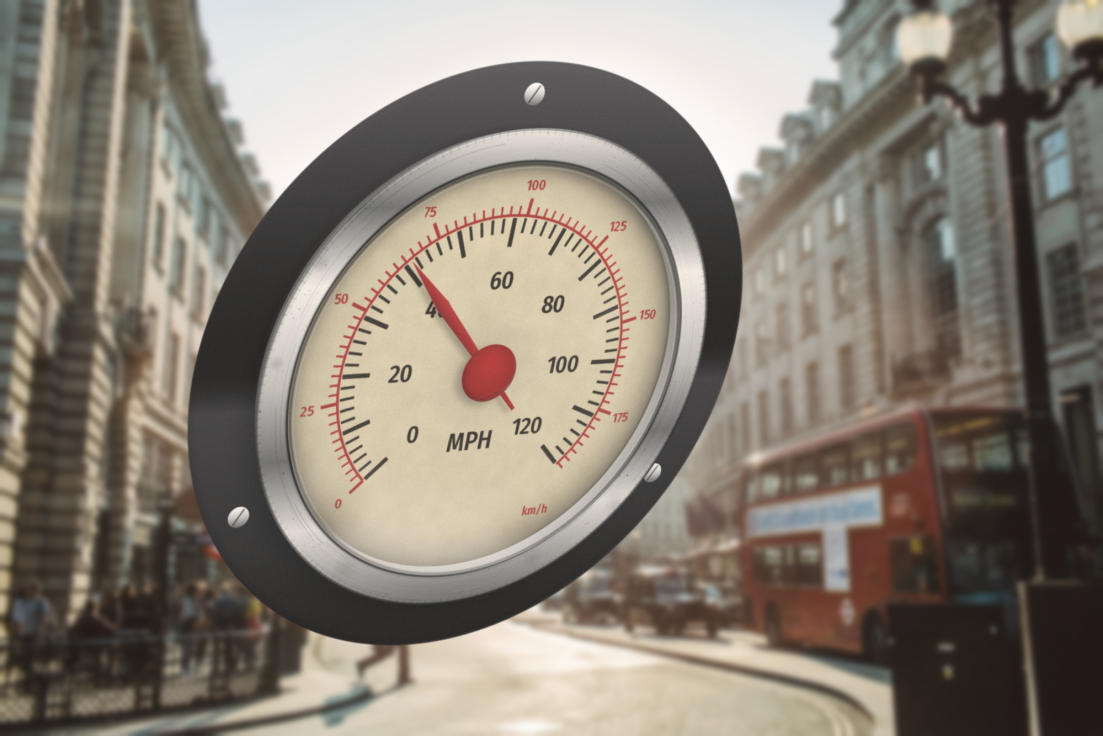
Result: 41 mph
